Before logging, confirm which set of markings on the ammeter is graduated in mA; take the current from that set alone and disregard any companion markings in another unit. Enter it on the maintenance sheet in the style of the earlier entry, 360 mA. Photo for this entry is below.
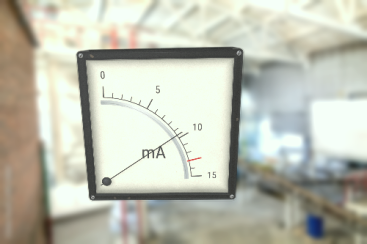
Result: 9.5 mA
